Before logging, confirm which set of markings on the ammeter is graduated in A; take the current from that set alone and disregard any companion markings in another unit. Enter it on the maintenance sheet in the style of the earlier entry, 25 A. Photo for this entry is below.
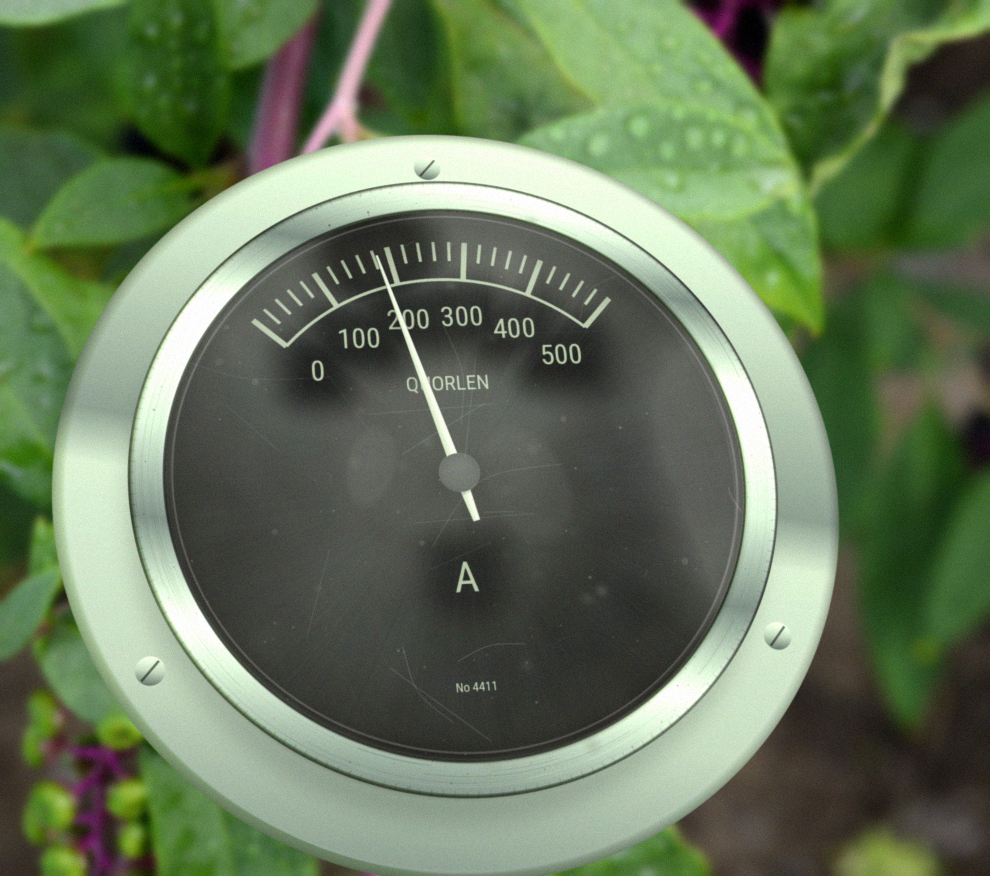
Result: 180 A
